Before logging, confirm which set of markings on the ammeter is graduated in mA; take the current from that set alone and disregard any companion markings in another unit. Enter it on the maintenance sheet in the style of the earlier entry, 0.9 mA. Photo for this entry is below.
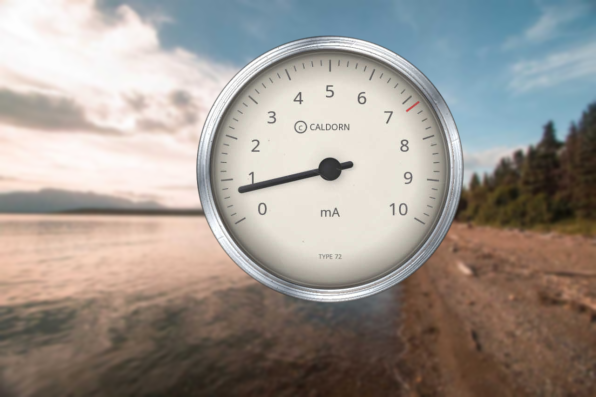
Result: 0.7 mA
